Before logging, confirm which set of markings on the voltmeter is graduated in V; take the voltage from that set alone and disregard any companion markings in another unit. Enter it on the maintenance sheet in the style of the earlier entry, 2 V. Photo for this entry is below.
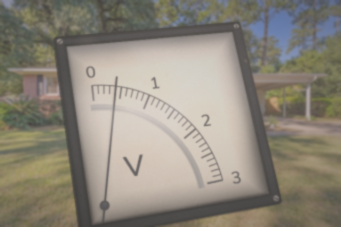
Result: 0.4 V
